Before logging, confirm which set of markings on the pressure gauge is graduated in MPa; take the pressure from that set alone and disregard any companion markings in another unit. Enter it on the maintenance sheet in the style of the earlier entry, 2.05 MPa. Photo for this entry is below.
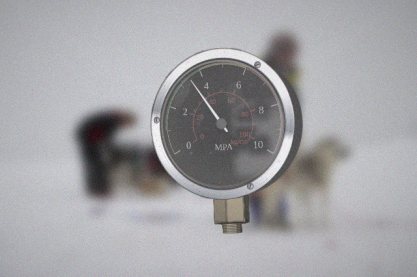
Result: 3.5 MPa
